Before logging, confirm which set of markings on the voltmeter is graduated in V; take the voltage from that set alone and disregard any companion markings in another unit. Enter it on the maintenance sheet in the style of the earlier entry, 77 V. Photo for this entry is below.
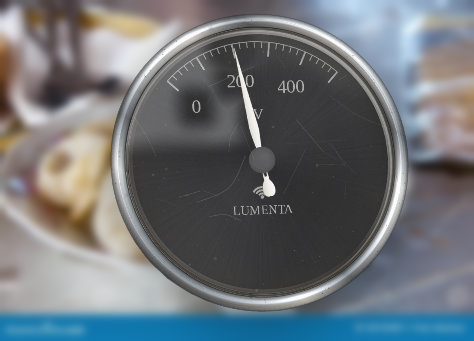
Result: 200 V
